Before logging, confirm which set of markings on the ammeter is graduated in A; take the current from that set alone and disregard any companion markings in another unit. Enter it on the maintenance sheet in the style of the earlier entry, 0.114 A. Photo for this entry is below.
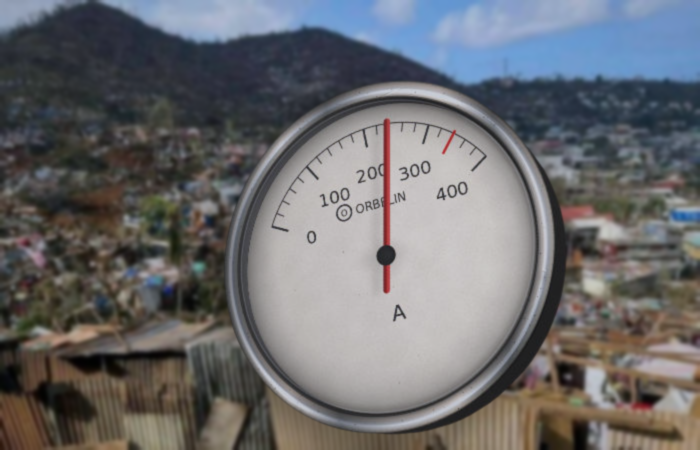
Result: 240 A
